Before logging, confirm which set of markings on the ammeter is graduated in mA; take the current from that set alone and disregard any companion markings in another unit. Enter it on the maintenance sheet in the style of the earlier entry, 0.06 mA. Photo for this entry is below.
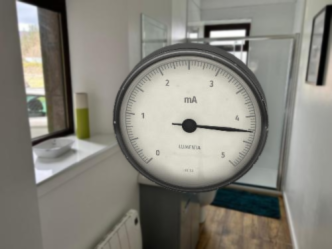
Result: 4.25 mA
